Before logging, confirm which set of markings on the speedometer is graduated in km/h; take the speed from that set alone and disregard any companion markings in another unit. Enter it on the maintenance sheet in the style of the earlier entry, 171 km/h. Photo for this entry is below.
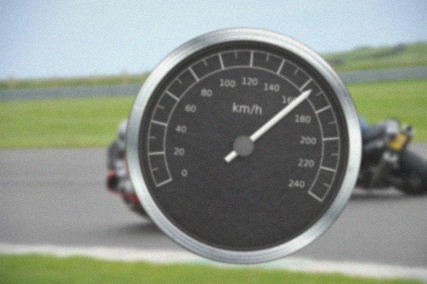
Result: 165 km/h
